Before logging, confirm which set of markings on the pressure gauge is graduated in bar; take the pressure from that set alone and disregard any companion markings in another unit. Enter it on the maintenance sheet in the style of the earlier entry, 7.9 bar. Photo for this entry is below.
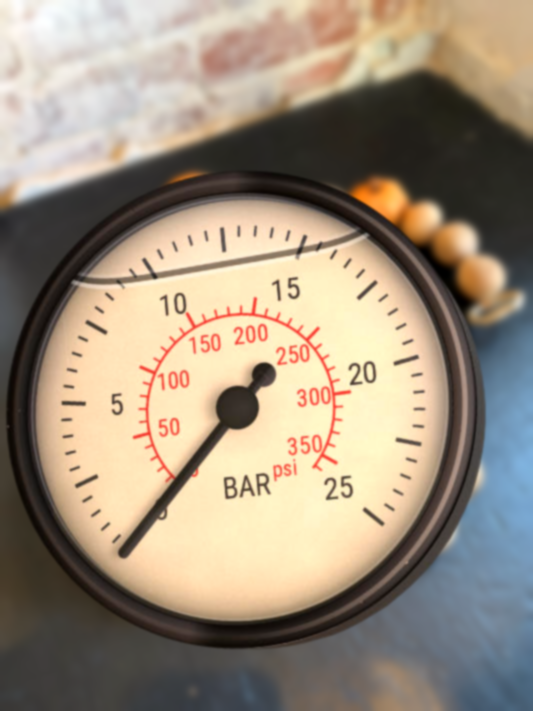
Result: 0 bar
